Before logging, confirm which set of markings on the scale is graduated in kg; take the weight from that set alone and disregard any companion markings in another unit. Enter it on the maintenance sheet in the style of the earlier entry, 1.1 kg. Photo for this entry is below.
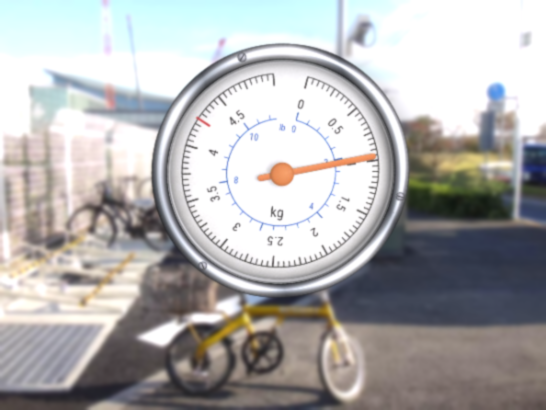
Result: 0.95 kg
